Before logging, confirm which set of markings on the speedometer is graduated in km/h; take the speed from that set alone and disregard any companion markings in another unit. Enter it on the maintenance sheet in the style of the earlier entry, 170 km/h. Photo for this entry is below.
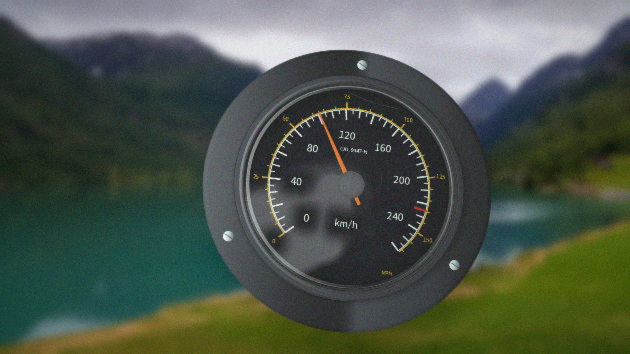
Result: 100 km/h
